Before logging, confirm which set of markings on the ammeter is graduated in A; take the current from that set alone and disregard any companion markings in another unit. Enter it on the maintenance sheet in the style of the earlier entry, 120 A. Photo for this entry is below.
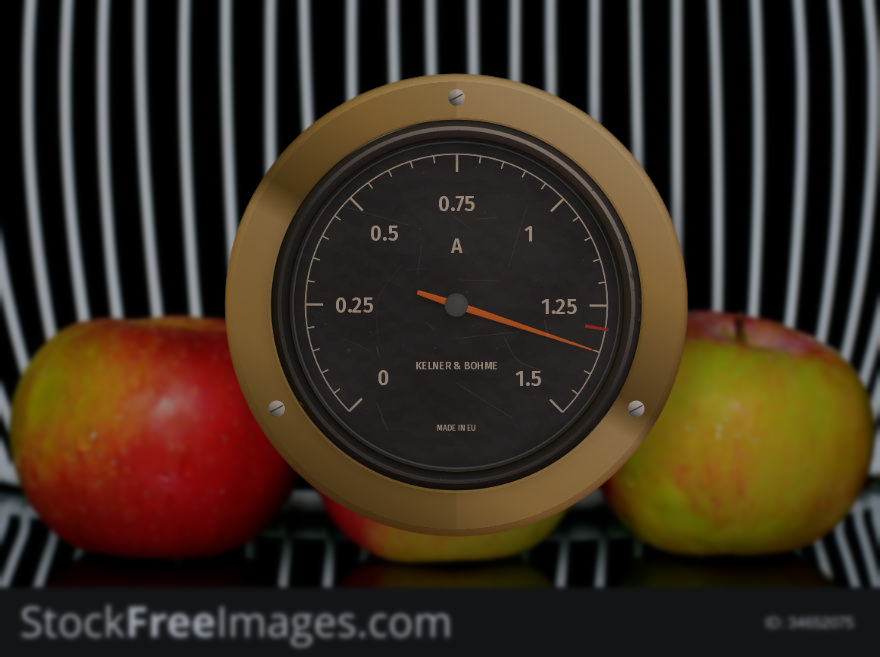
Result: 1.35 A
